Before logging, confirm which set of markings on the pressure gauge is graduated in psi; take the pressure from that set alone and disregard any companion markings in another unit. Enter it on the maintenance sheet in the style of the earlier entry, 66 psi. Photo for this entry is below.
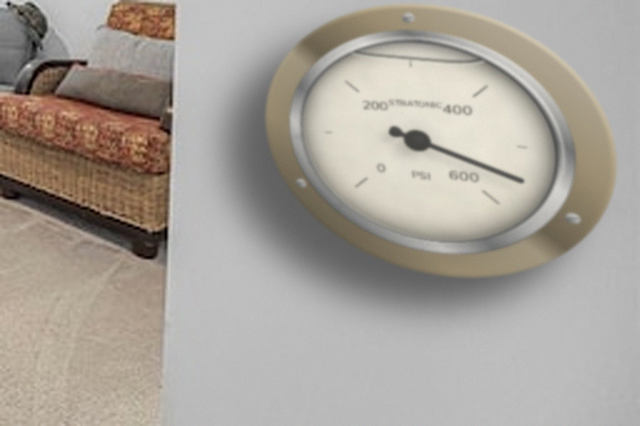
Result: 550 psi
